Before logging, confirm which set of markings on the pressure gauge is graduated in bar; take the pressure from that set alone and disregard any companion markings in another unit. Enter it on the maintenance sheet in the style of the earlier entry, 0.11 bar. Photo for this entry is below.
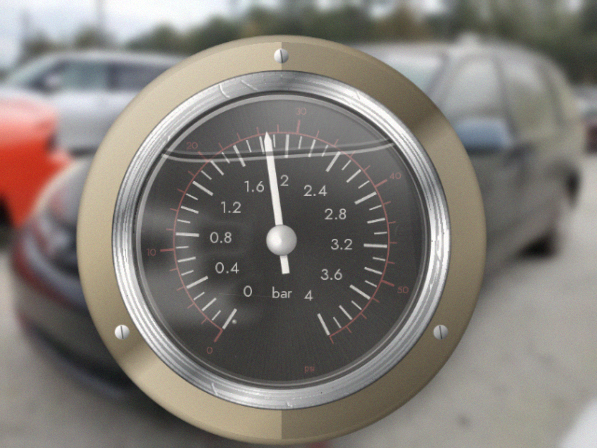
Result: 1.85 bar
